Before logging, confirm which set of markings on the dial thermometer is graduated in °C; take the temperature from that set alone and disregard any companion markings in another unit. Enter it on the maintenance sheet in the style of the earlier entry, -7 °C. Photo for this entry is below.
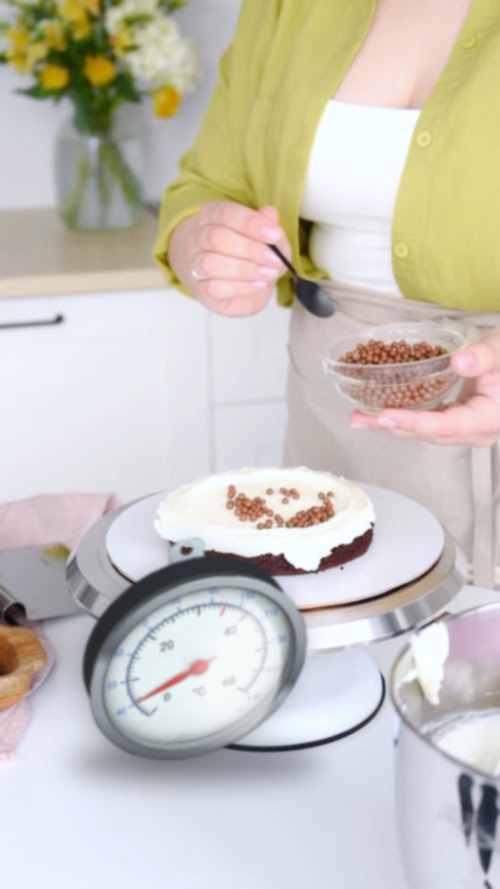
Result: 5 °C
